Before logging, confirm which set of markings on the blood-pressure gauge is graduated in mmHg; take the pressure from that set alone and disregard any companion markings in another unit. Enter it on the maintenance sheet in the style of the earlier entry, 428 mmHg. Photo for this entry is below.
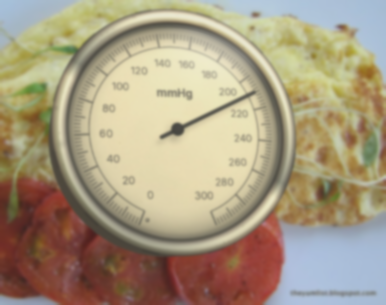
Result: 210 mmHg
